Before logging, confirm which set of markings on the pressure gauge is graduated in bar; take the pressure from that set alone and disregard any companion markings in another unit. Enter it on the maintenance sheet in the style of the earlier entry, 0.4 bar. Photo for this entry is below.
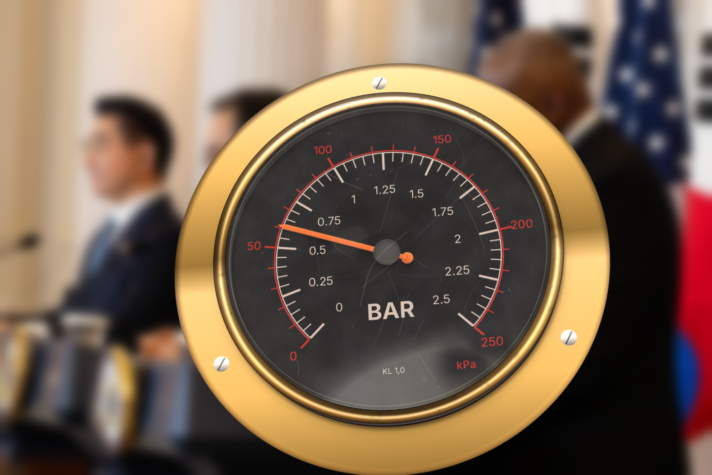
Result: 0.6 bar
